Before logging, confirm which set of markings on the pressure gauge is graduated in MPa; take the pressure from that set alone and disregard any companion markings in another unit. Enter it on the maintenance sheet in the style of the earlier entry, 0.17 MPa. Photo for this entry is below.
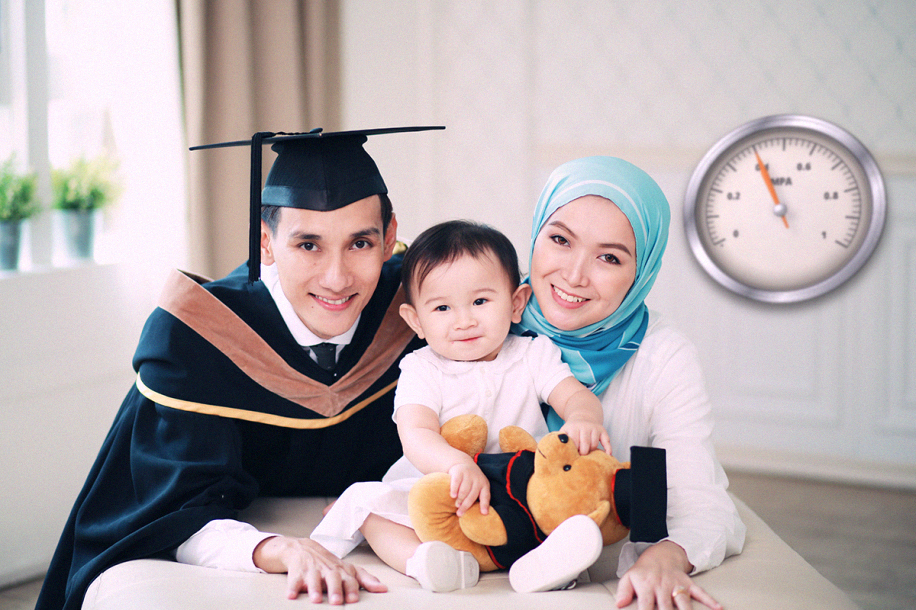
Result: 0.4 MPa
